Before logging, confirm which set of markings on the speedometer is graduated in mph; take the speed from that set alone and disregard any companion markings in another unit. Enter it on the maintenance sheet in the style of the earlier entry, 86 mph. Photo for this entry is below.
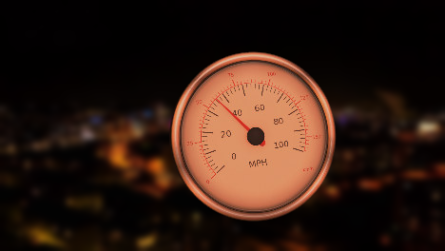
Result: 36 mph
